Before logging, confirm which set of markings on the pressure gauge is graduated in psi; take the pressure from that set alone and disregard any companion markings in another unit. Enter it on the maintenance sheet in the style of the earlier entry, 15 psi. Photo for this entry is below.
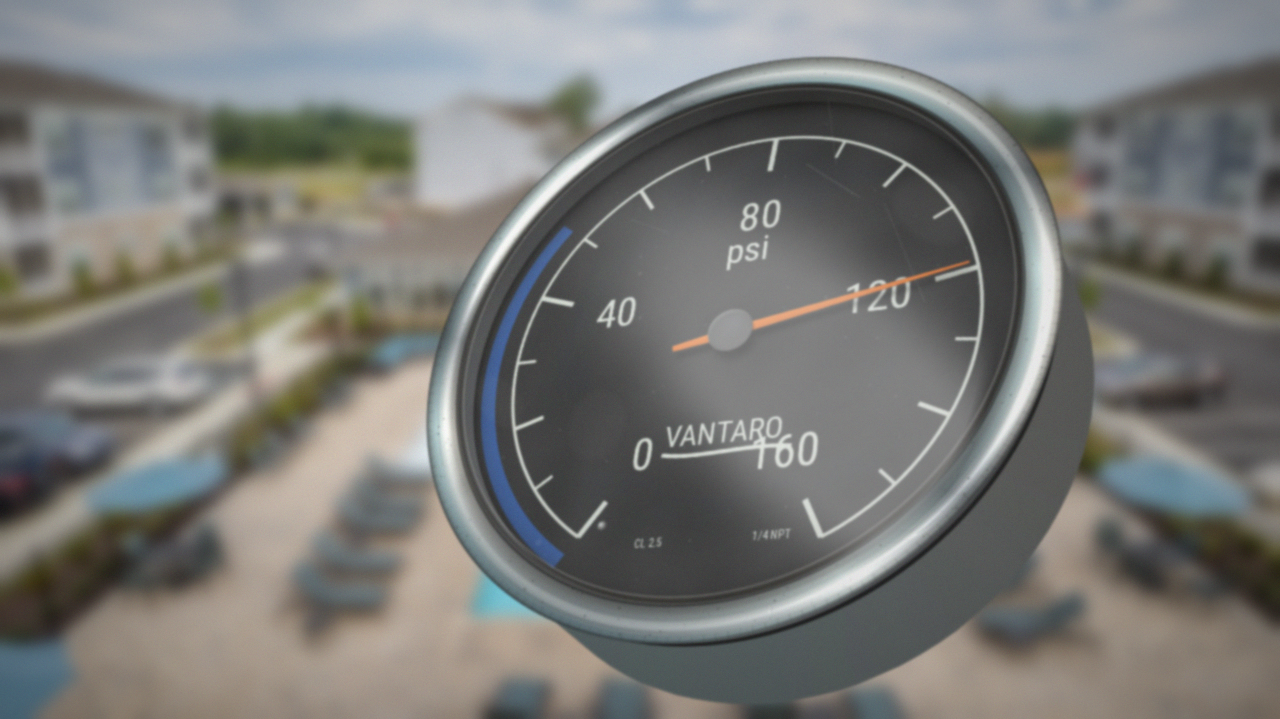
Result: 120 psi
